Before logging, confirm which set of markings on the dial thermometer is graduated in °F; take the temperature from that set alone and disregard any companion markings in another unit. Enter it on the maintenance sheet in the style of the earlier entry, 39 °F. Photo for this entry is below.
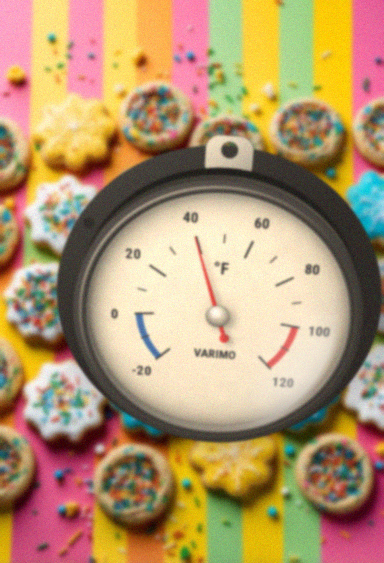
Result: 40 °F
